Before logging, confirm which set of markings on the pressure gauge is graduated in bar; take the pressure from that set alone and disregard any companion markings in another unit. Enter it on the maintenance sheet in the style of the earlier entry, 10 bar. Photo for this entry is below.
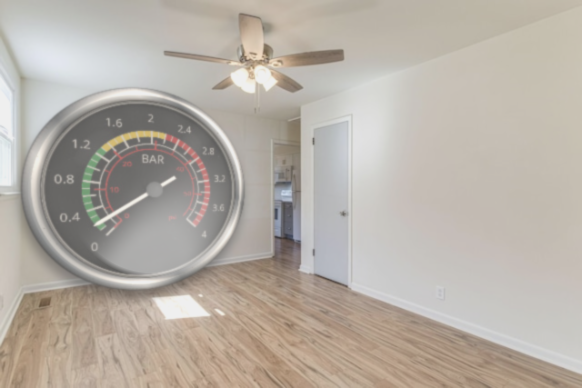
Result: 0.2 bar
